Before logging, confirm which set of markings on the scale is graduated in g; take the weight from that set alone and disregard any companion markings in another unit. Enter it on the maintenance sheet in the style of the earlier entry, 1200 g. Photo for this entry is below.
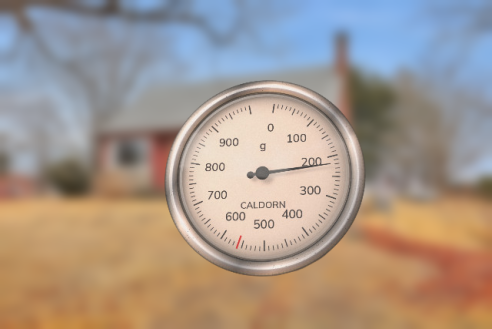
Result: 220 g
